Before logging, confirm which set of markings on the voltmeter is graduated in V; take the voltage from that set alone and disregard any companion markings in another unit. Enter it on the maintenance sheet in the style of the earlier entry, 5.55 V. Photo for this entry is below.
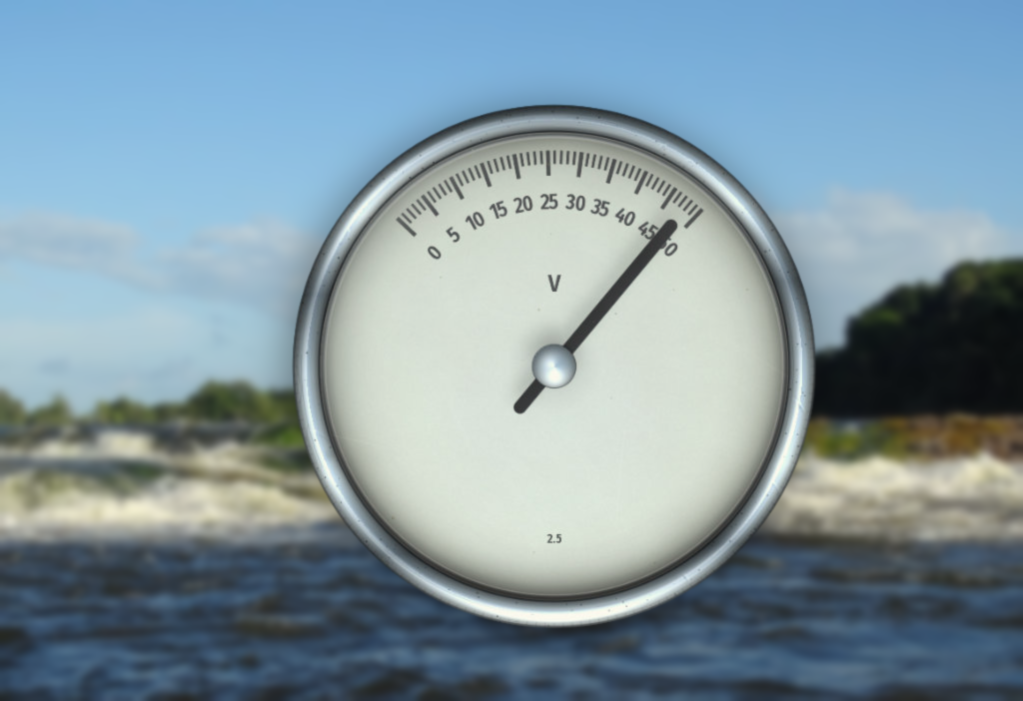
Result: 48 V
